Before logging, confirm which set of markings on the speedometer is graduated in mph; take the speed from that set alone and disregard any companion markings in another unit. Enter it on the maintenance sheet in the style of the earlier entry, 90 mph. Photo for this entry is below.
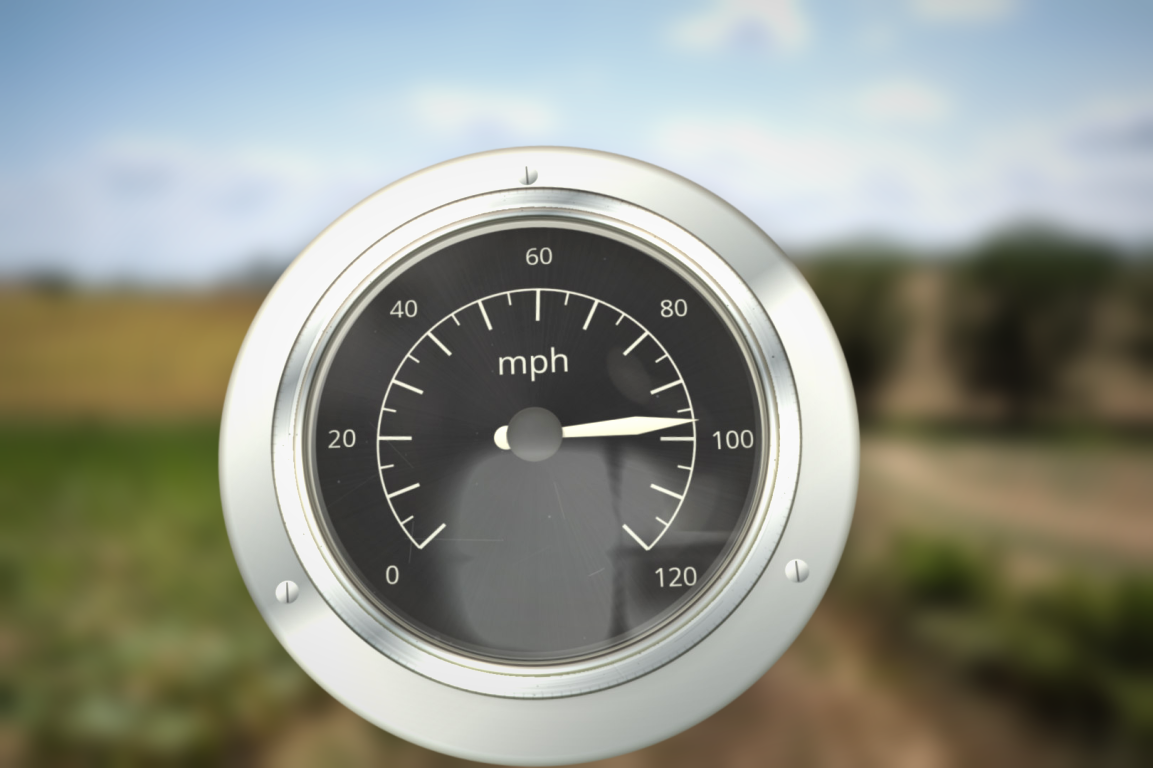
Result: 97.5 mph
